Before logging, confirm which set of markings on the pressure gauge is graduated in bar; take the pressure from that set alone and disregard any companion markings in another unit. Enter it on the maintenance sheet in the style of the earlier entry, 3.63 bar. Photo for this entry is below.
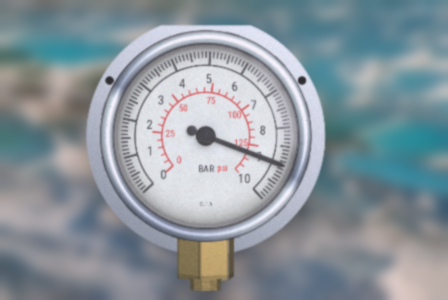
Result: 9 bar
